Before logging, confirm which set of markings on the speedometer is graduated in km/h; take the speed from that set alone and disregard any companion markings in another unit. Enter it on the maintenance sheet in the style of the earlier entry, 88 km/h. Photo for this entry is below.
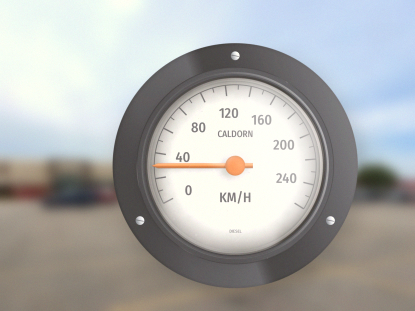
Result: 30 km/h
